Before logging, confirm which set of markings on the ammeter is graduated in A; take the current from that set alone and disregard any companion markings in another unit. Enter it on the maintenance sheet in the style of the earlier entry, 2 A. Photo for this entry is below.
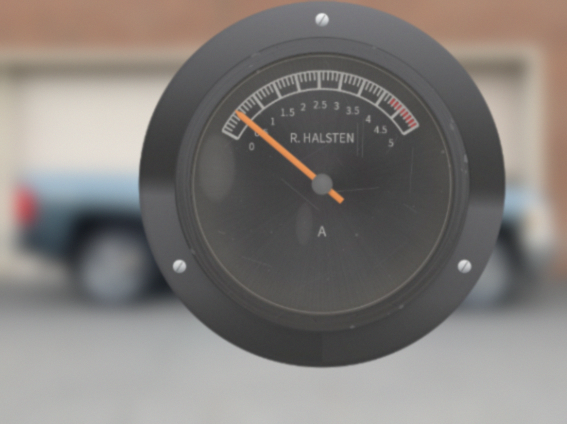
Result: 0.5 A
